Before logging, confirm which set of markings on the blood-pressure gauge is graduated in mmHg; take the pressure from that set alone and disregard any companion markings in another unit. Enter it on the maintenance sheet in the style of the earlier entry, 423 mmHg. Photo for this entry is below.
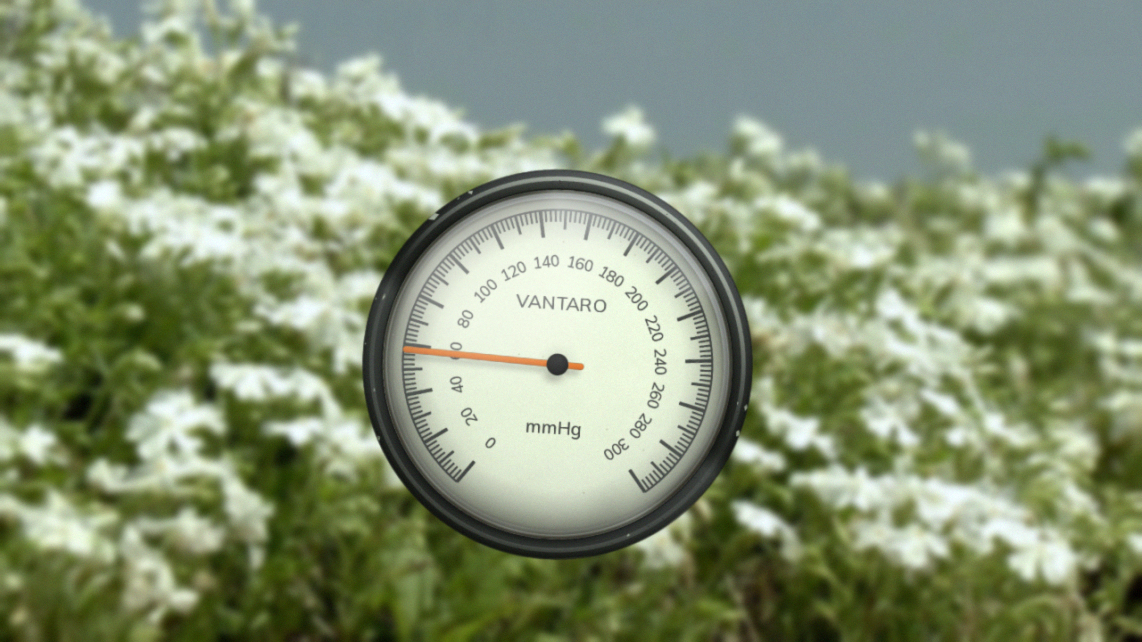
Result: 58 mmHg
